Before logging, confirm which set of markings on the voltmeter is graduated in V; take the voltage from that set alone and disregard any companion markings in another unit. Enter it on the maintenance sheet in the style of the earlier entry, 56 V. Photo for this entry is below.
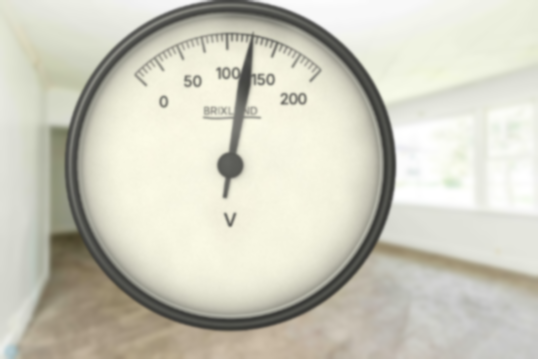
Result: 125 V
